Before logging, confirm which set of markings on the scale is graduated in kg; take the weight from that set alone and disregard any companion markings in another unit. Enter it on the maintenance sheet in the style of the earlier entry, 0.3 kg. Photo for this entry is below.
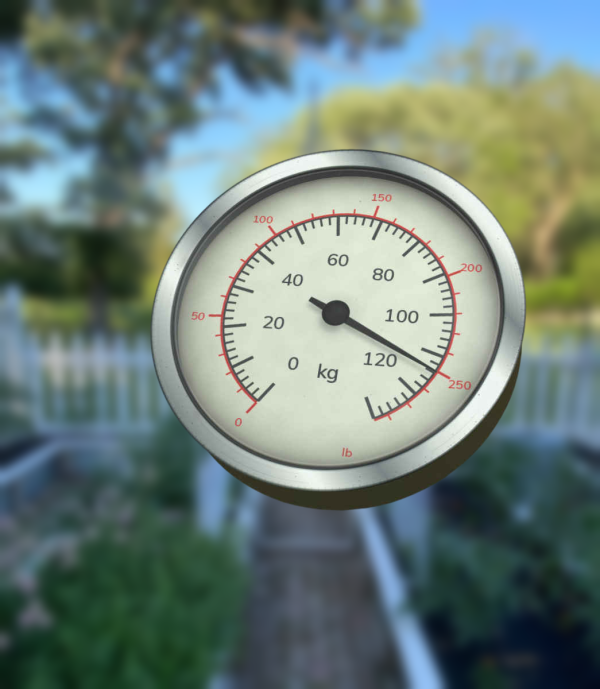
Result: 114 kg
